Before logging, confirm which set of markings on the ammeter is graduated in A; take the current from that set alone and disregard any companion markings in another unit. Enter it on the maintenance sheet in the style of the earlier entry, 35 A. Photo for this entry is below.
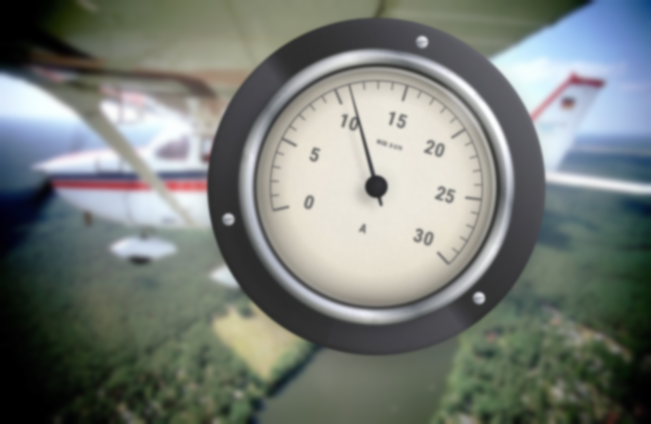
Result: 11 A
